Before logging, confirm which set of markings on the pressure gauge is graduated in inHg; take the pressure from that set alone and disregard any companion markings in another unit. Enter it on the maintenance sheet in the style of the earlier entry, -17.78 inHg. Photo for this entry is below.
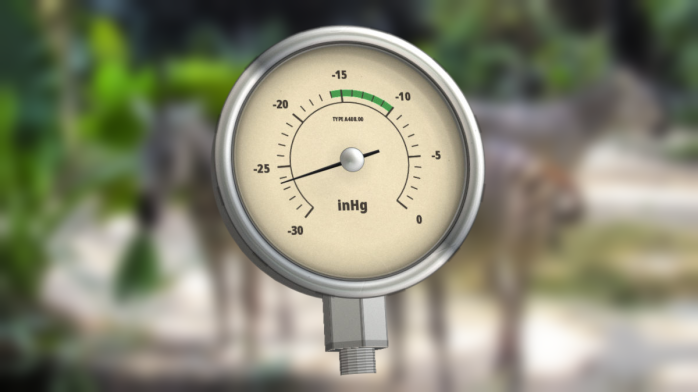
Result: -26.5 inHg
